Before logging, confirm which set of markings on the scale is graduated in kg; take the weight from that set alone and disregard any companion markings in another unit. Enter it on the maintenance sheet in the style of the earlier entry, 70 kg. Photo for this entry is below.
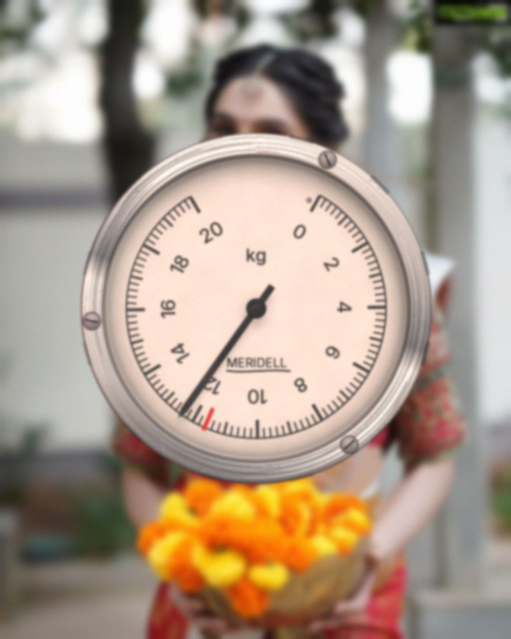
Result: 12.4 kg
